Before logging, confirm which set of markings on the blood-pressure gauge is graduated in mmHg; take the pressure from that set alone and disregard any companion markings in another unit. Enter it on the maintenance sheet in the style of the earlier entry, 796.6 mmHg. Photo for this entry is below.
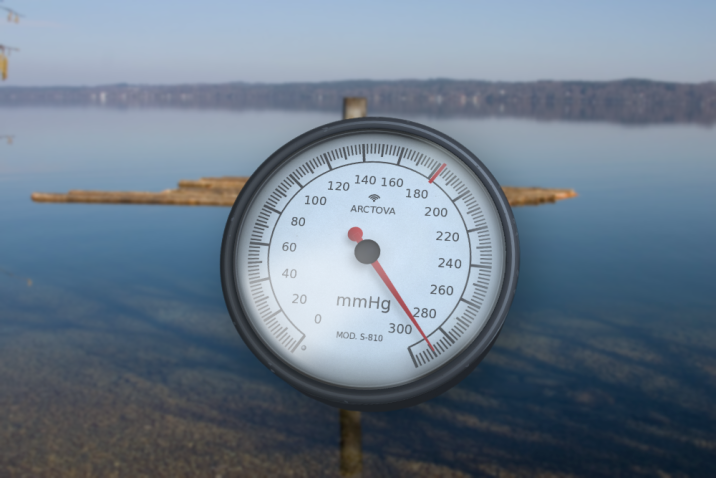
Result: 290 mmHg
